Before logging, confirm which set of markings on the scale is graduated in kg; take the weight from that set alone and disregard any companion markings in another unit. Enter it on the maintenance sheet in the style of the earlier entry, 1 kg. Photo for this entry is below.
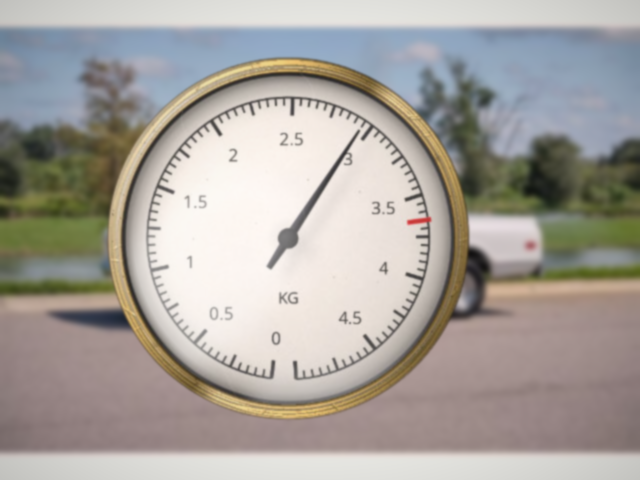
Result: 2.95 kg
